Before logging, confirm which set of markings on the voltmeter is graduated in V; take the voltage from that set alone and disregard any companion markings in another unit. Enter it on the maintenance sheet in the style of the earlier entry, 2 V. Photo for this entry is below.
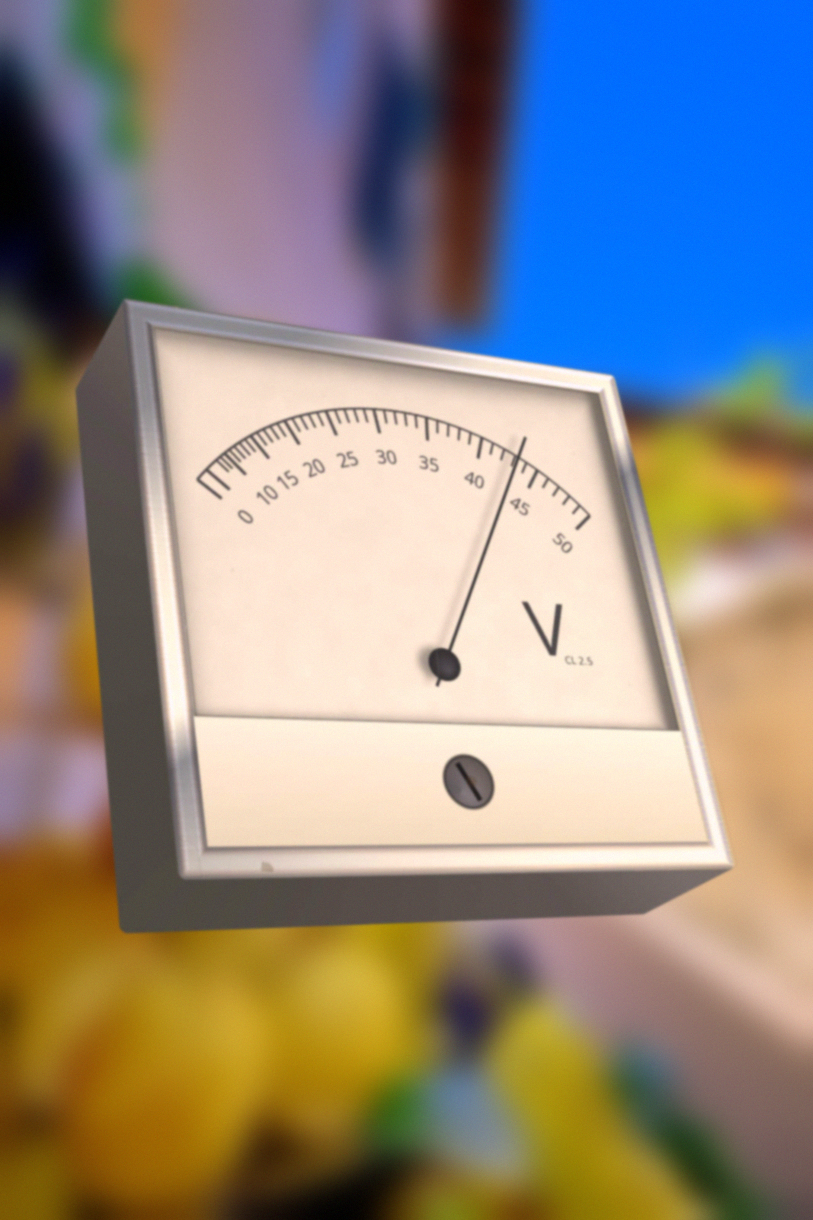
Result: 43 V
